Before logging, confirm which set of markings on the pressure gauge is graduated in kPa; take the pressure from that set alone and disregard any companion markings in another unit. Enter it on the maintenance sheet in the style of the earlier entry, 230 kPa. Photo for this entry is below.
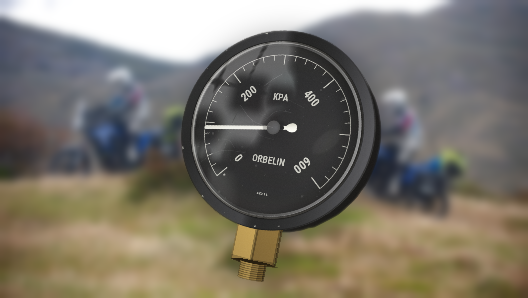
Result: 90 kPa
